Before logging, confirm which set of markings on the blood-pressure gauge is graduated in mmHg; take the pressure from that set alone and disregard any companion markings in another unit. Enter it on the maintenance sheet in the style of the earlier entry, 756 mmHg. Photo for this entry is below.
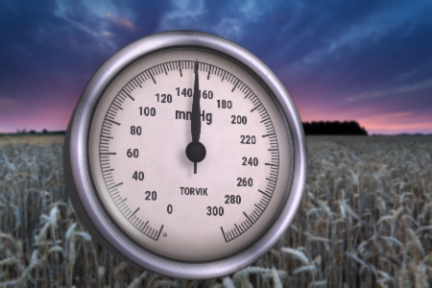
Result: 150 mmHg
